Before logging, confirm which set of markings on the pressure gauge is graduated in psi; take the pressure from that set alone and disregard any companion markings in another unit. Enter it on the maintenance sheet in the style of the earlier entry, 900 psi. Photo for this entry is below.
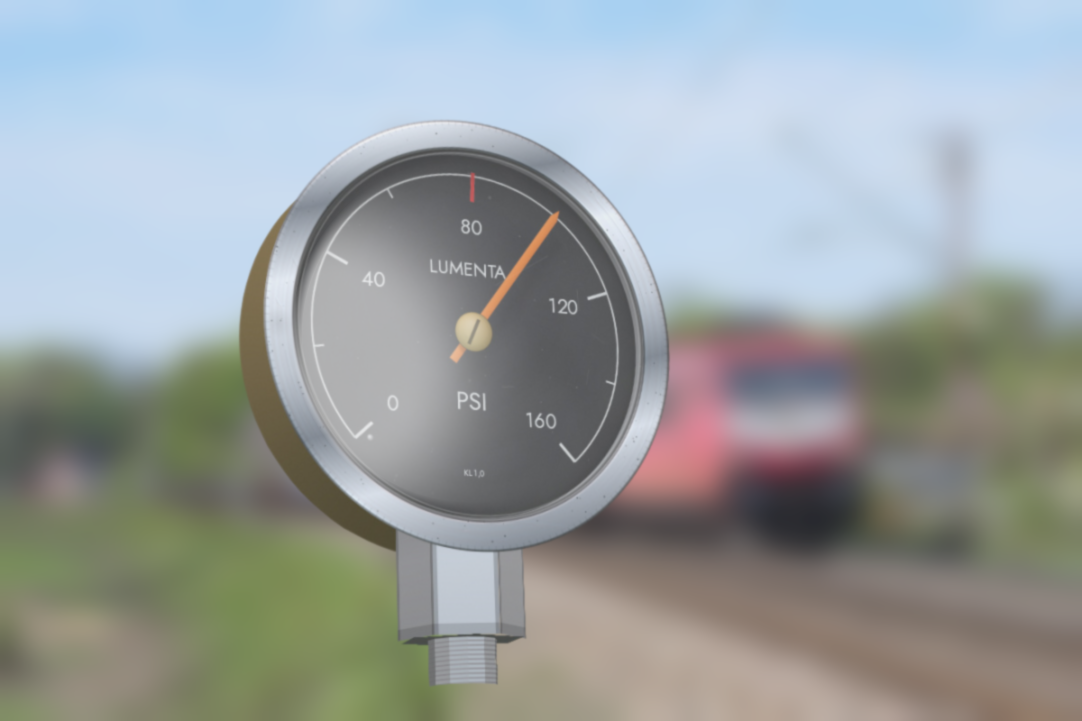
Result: 100 psi
